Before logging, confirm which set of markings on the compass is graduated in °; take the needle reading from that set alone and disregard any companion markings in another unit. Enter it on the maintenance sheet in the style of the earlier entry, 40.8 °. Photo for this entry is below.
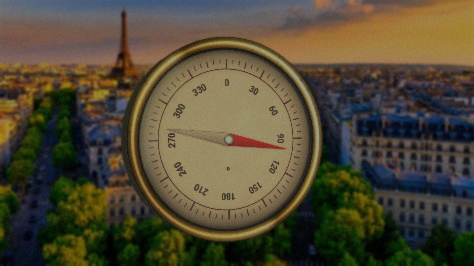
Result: 100 °
